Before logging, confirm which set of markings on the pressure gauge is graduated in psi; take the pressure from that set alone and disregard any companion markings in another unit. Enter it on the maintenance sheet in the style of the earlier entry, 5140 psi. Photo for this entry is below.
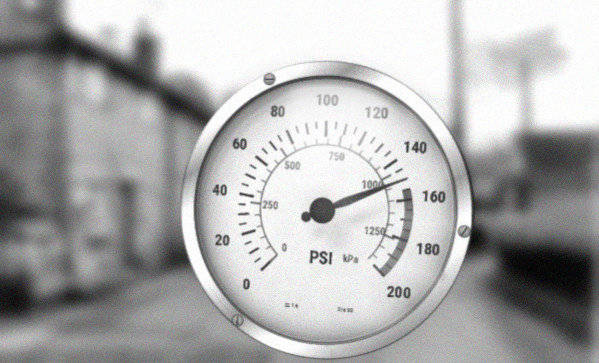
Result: 150 psi
